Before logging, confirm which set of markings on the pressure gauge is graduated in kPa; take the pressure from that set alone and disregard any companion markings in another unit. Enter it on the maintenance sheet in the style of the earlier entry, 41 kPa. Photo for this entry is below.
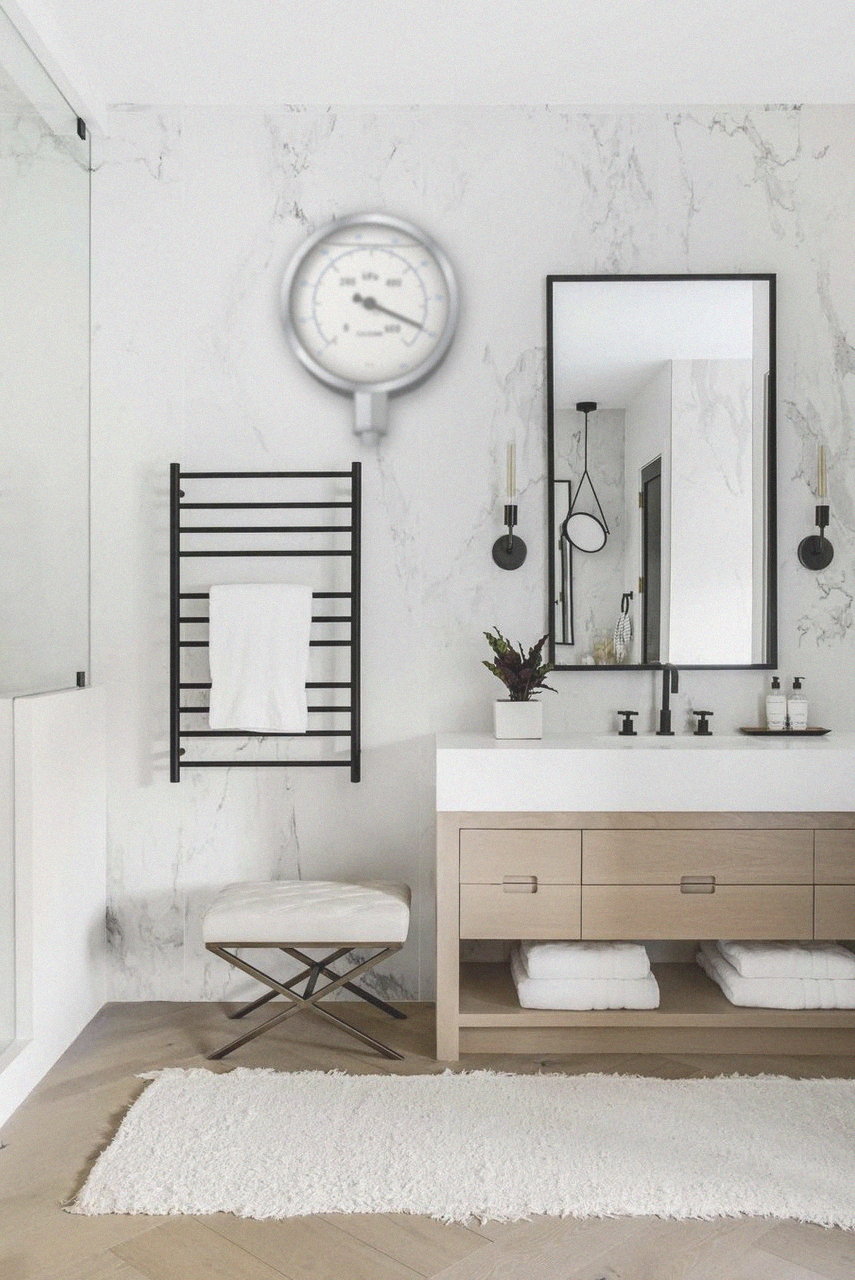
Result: 550 kPa
